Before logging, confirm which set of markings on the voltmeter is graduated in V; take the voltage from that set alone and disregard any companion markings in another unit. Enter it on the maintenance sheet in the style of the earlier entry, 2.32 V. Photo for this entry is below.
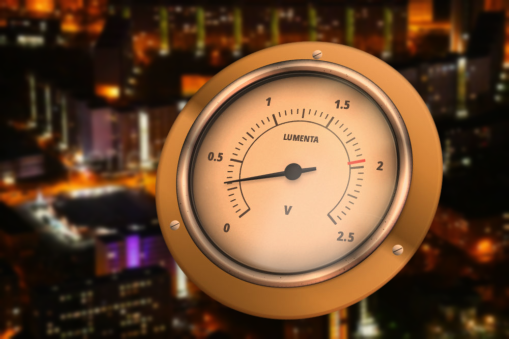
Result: 0.3 V
